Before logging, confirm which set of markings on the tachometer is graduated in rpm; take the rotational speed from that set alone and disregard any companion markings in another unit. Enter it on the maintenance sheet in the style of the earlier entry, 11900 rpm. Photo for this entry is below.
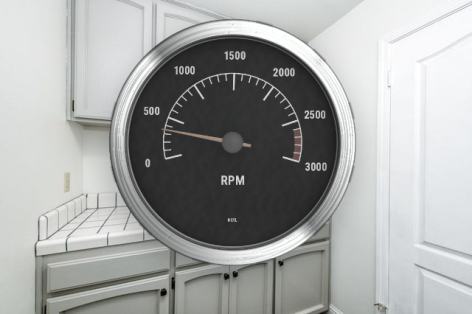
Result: 350 rpm
